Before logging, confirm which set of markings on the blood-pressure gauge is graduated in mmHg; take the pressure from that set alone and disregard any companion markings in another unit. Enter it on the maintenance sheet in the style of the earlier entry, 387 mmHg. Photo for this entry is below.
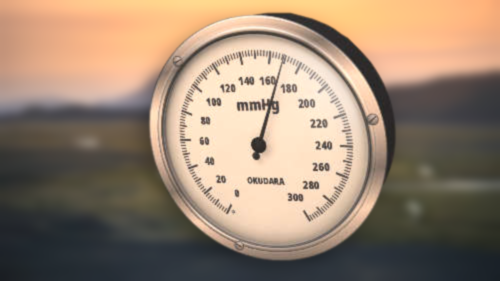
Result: 170 mmHg
